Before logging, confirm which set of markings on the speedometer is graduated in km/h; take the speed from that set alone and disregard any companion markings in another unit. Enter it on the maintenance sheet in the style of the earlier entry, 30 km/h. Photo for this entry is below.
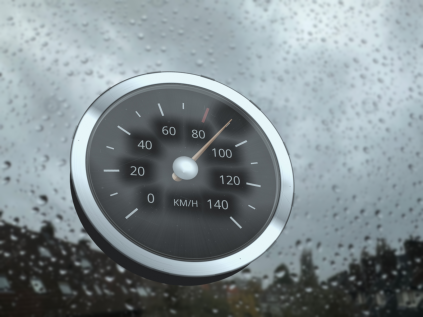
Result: 90 km/h
